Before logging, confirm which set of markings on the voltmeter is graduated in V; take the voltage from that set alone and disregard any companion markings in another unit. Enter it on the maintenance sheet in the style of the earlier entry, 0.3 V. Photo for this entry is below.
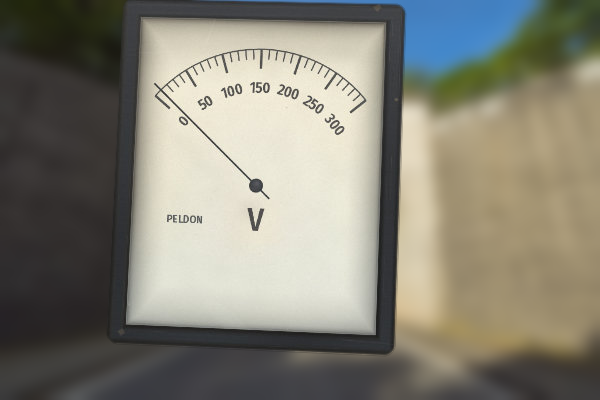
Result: 10 V
